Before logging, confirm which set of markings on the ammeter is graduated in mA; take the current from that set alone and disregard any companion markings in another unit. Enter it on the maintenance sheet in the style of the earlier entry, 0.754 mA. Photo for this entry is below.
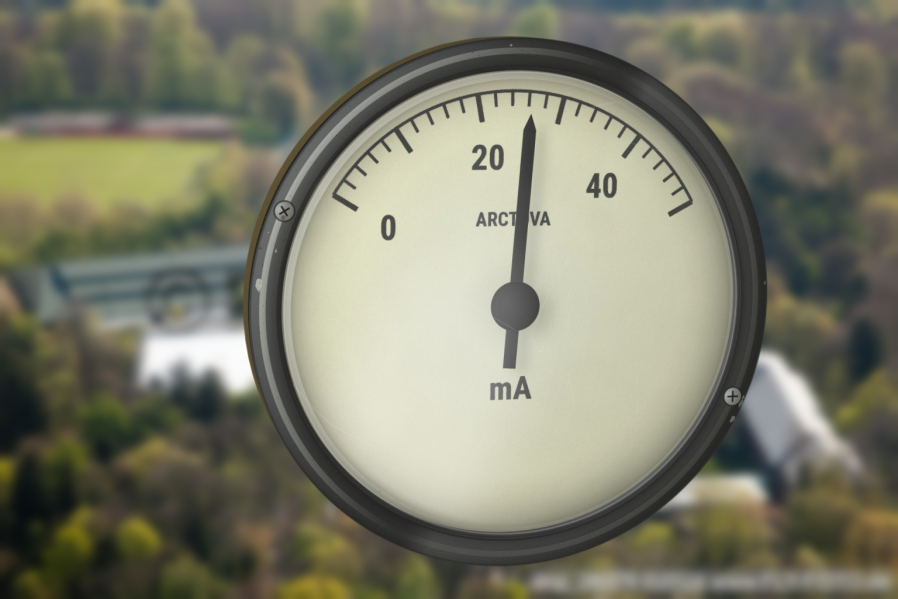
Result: 26 mA
